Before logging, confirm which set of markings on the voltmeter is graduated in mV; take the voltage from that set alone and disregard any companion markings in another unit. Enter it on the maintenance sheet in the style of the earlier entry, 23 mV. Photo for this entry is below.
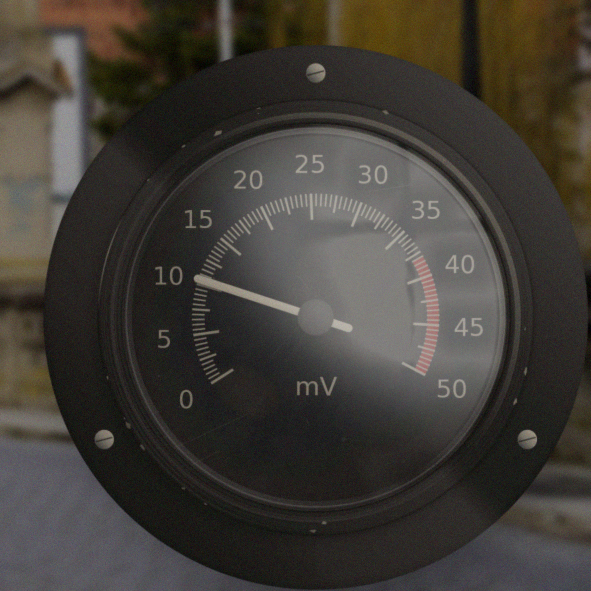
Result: 10.5 mV
